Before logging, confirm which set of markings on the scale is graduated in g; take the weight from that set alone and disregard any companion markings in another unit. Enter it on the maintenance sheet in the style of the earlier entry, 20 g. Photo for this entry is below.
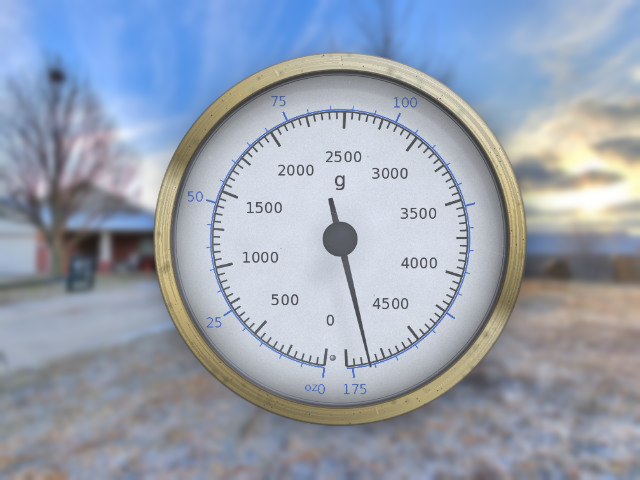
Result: 4850 g
